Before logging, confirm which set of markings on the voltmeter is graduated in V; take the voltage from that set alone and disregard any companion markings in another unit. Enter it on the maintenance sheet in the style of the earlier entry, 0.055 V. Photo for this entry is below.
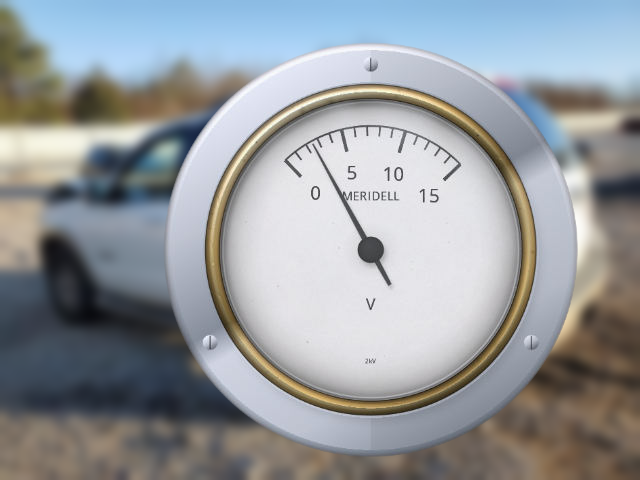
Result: 2.5 V
